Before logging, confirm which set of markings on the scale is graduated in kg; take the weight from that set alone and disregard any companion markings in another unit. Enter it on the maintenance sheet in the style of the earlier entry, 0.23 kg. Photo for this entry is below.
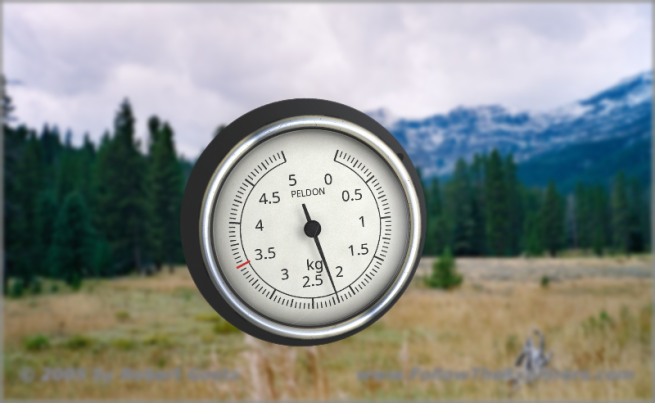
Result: 2.2 kg
